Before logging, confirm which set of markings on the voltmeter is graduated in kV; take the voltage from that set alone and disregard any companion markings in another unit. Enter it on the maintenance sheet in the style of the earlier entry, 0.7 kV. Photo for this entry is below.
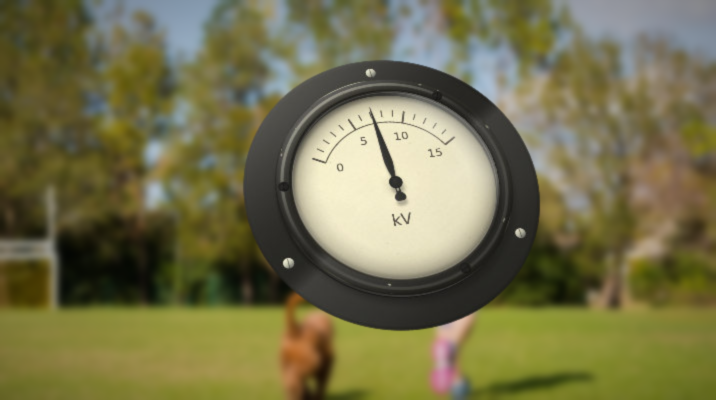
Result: 7 kV
